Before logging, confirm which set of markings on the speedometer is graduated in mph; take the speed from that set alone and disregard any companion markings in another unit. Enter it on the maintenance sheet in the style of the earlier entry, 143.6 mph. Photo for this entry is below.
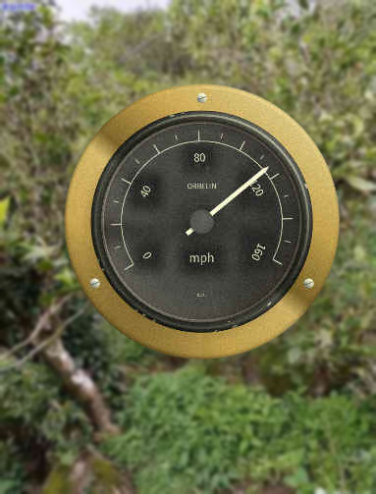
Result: 115 mph
